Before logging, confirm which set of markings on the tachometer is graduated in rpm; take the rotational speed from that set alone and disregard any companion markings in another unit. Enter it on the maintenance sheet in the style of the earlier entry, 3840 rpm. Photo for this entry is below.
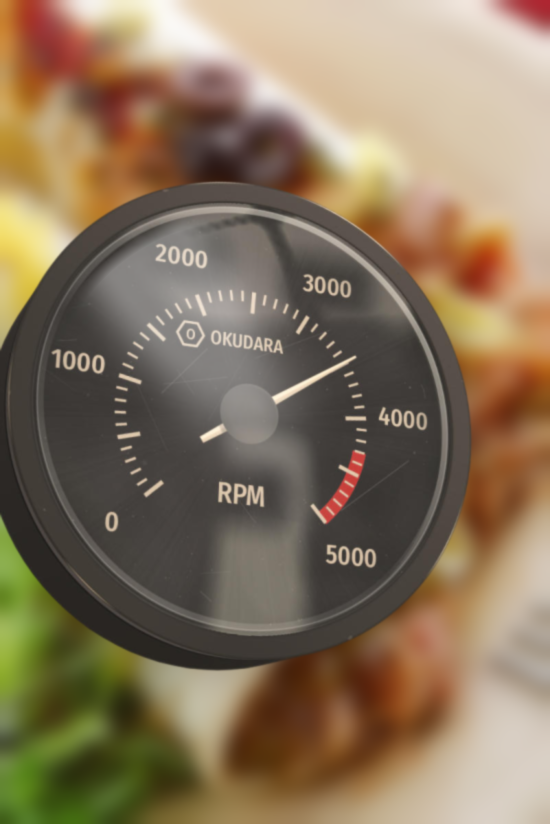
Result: 3500 rpm
